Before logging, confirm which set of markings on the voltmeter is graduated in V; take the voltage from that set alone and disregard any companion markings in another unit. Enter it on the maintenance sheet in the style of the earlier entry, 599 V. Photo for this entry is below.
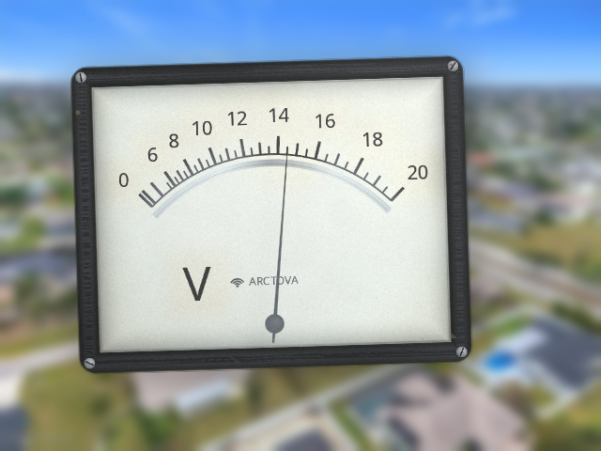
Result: 14.5 V
